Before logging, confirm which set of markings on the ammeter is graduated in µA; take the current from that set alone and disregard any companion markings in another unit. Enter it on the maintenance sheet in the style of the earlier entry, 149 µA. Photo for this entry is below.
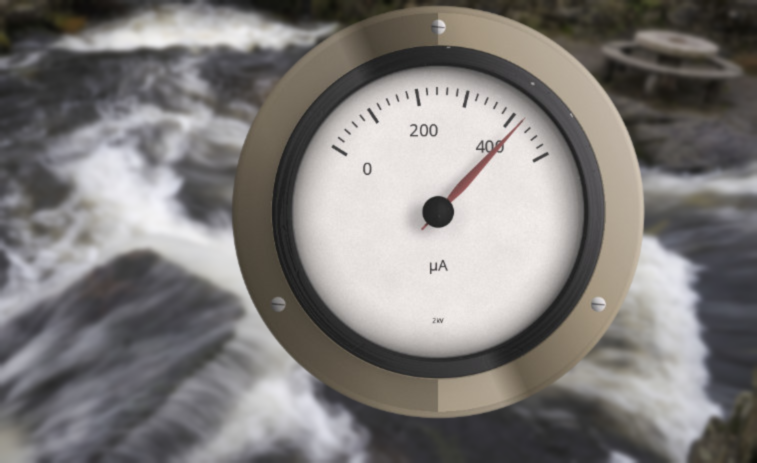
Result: 420 µA
